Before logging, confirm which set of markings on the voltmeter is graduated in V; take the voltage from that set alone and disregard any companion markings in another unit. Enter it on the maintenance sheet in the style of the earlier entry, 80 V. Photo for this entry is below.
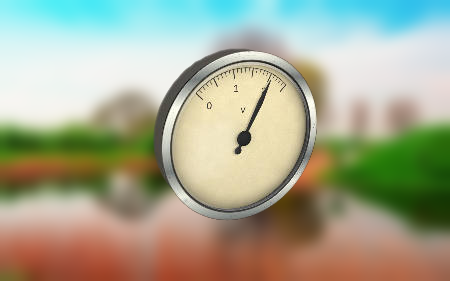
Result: 2 V
